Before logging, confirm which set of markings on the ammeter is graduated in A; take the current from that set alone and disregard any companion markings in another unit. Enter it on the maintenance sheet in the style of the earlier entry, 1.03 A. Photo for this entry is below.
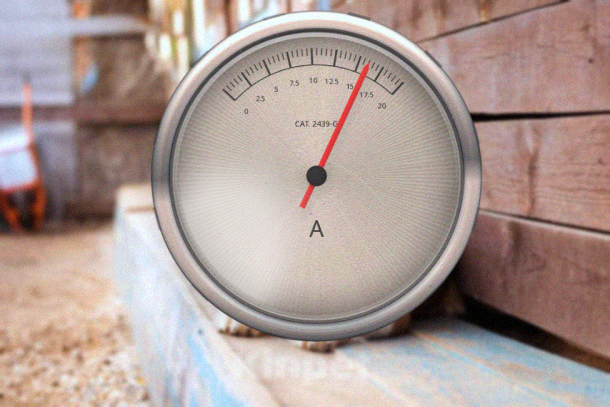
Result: 16 A
